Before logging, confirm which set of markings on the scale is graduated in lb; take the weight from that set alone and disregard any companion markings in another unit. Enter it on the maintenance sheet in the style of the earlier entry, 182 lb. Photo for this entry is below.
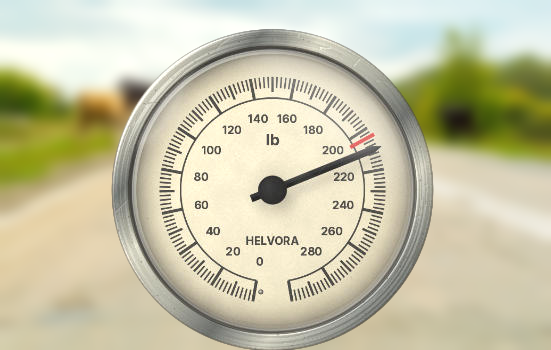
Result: 210 lb
